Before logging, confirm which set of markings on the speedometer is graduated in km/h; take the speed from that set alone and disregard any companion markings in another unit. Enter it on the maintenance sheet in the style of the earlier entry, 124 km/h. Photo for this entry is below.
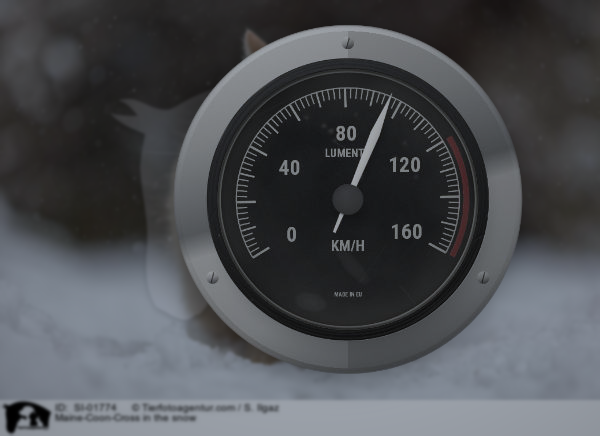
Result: 96 km/h
